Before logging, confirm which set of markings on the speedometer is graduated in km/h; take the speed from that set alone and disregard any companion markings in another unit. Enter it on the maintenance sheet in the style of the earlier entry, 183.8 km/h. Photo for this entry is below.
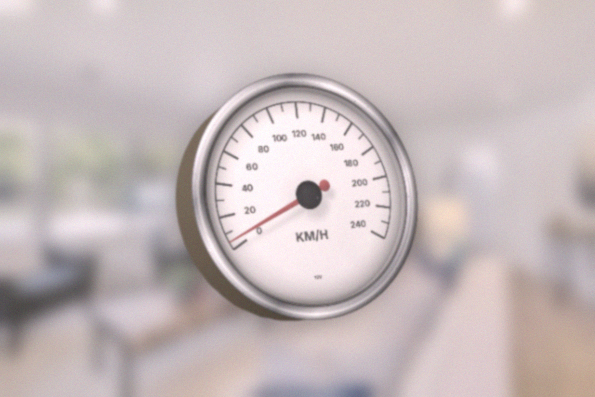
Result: 5 km/h
